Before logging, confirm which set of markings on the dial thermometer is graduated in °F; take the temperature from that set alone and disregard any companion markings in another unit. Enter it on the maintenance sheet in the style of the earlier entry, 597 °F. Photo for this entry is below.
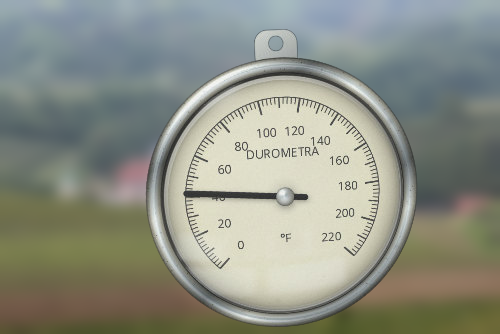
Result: 42 °F
